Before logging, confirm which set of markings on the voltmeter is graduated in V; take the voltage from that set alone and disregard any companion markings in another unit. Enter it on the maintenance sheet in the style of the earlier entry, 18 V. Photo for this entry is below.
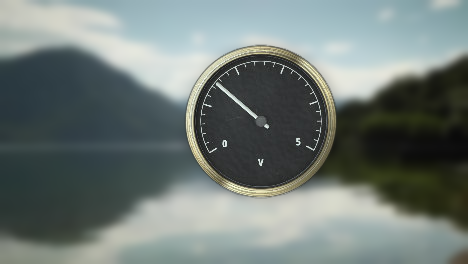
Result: 1.5 V
